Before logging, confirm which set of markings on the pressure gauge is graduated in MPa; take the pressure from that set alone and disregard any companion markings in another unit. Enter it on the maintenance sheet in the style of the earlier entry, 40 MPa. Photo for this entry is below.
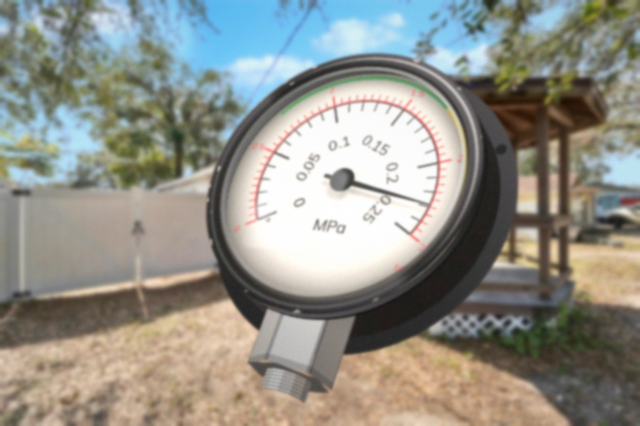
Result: 0.23 MPa
